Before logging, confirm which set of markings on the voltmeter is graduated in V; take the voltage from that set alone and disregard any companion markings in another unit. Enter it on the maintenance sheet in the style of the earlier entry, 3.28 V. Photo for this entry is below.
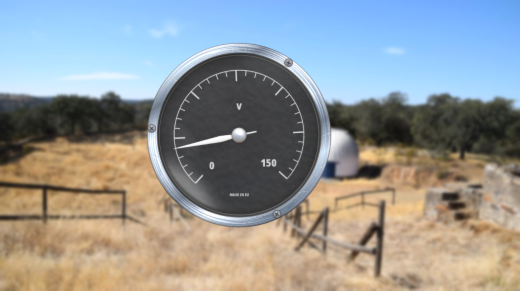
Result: 20 V
